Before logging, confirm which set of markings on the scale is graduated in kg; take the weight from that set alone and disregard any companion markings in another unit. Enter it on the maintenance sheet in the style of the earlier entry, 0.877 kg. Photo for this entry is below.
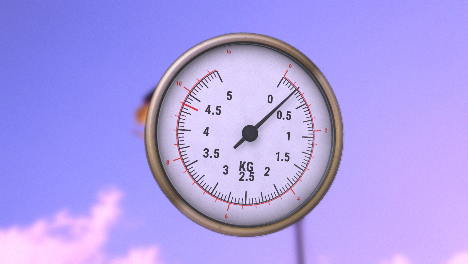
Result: 0.25 kg
